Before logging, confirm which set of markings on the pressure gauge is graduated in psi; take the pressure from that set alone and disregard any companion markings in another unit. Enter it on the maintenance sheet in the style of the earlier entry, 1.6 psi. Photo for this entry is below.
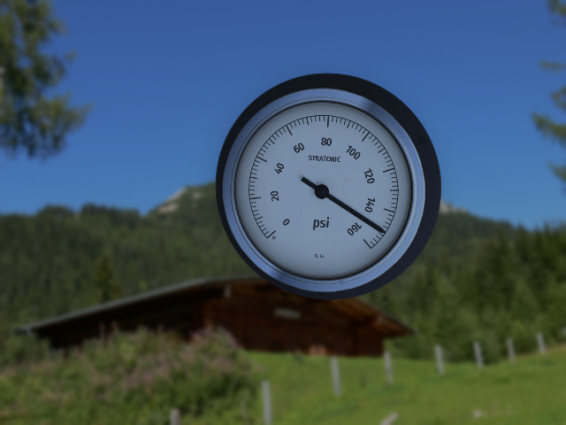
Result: 150 psi
